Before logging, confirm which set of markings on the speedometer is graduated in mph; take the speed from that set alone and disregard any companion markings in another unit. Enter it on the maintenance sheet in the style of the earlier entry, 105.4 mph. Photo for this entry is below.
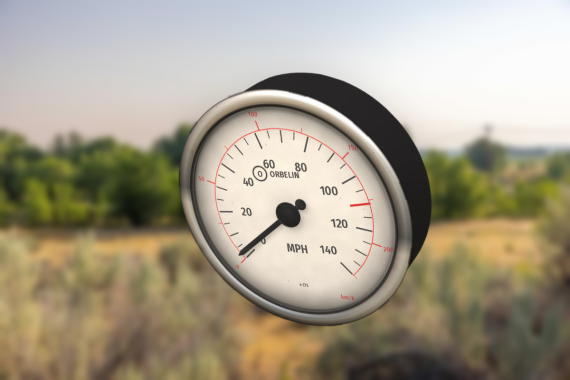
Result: 2.5 mph
